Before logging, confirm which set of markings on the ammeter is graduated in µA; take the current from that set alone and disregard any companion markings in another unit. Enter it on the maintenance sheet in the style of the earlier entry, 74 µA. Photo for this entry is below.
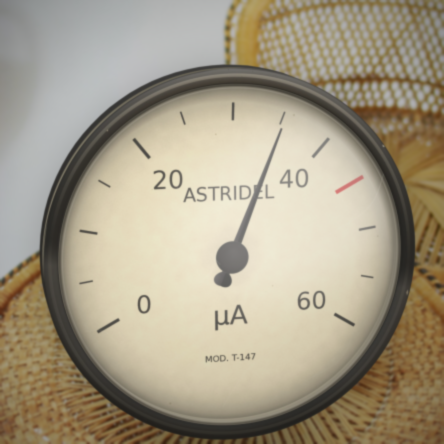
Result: 35 µA
